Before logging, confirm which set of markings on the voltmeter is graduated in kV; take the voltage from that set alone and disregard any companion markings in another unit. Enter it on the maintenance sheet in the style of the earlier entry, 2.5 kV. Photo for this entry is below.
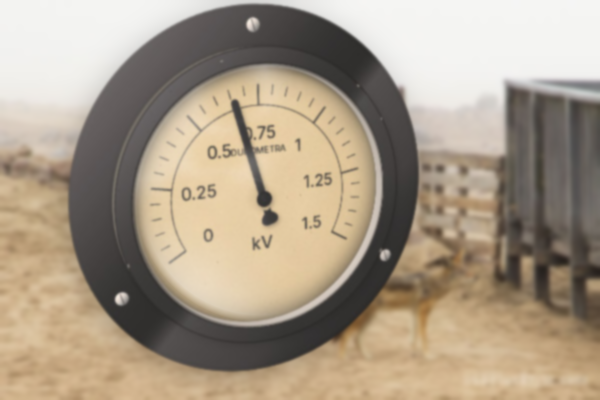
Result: 0.65 kV
